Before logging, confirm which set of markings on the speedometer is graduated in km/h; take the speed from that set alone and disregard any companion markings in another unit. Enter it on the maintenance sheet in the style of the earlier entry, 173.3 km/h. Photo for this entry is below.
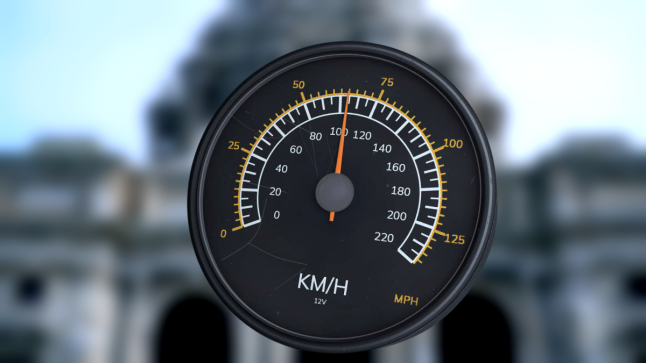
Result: 105 km/h
